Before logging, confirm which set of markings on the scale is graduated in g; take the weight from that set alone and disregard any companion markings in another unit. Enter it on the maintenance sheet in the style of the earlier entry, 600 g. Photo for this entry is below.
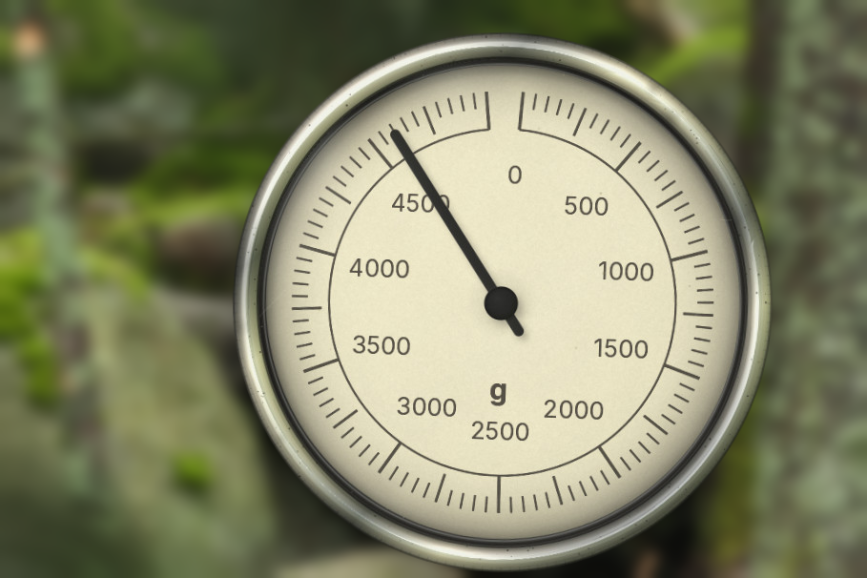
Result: 4600 g
